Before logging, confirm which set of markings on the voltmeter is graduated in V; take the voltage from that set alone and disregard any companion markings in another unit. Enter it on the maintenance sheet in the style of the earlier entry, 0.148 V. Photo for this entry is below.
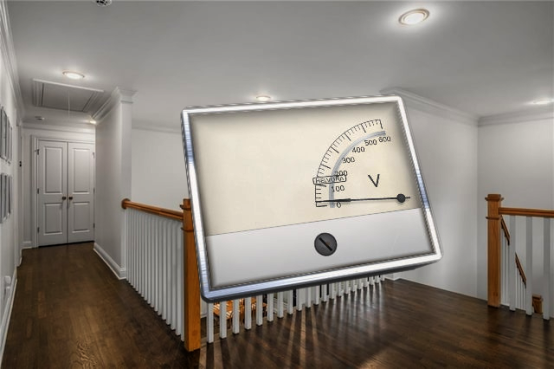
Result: 20 V
